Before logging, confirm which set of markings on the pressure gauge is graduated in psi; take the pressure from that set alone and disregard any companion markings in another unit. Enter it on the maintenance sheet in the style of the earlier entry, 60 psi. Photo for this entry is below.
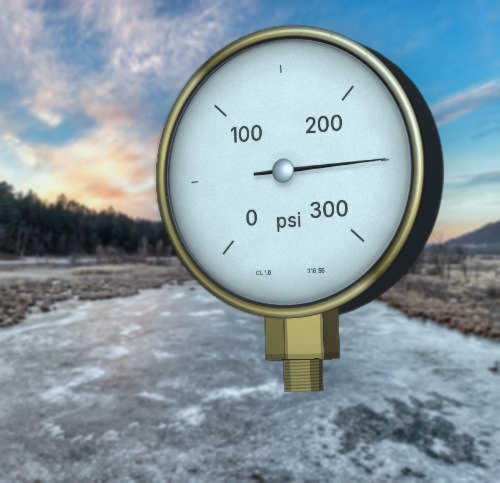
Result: 250 psi
